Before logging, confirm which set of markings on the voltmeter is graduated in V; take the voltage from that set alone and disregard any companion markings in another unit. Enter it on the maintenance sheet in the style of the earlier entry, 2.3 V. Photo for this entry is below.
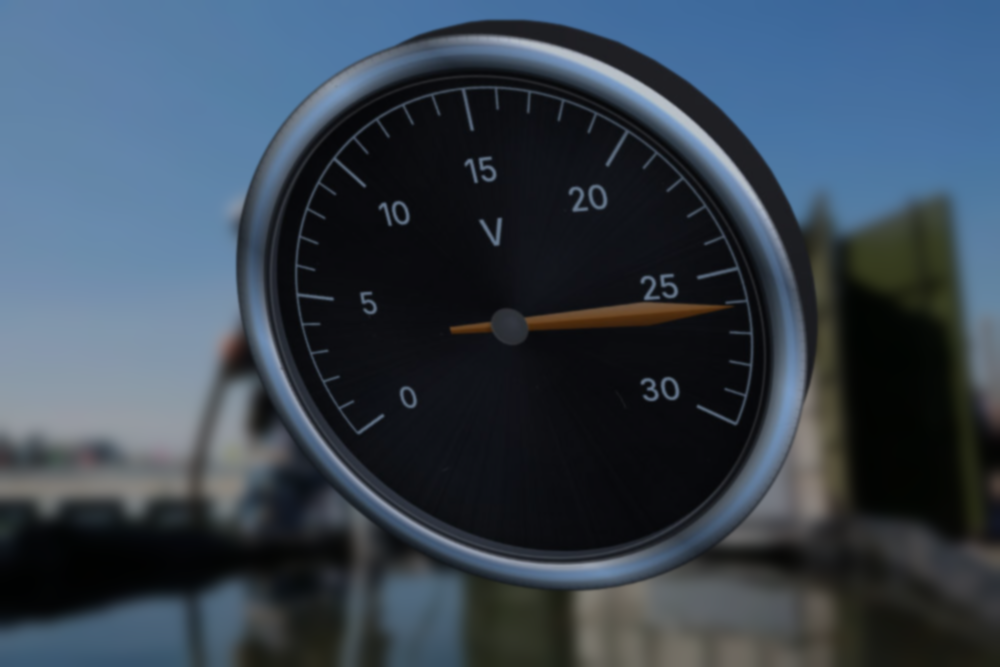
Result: 26 V
